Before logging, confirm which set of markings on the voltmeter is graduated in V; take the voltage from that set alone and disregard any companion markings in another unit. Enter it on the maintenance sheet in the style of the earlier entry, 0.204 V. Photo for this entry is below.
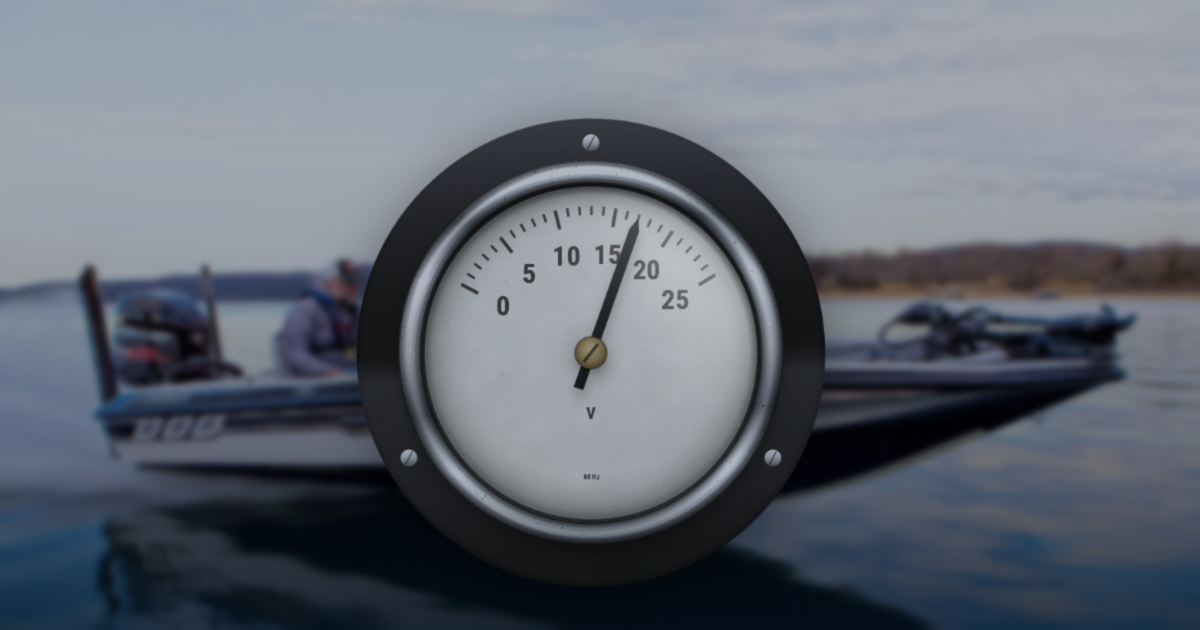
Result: 17 V
